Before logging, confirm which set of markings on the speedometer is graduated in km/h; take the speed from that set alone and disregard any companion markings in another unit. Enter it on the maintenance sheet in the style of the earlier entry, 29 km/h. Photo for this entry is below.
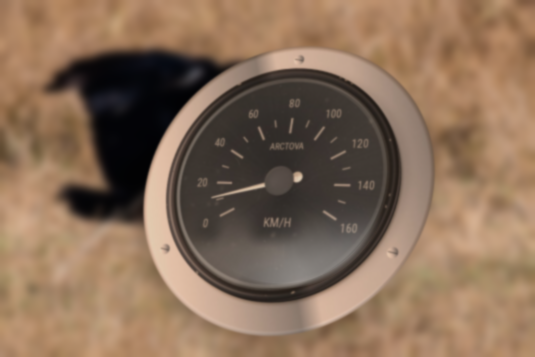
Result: 10 km/h
